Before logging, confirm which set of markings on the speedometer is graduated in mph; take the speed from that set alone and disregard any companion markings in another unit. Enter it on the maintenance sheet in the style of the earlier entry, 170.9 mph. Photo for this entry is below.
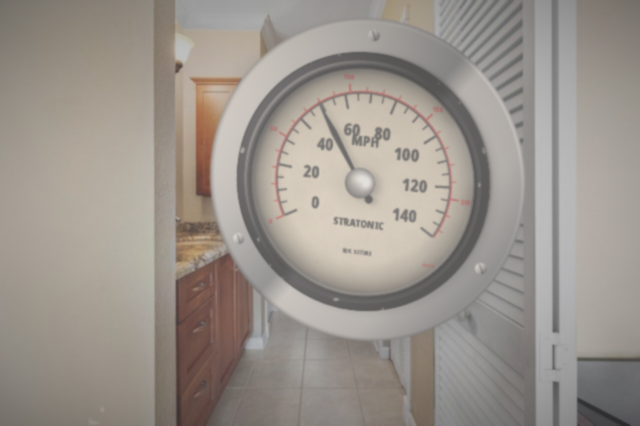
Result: 50 mph
